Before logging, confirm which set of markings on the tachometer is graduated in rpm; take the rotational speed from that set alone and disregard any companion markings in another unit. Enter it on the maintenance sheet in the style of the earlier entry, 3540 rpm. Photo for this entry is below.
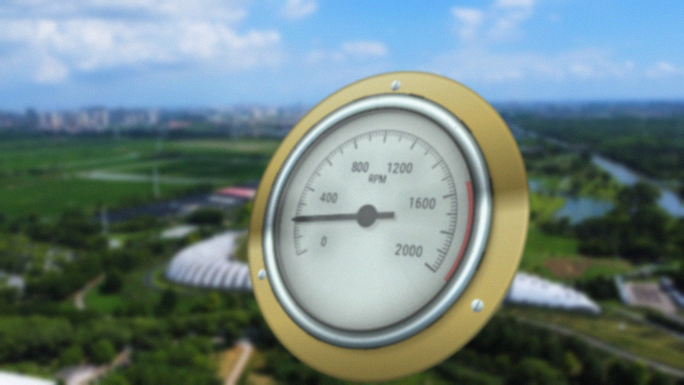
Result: 200 rpm
